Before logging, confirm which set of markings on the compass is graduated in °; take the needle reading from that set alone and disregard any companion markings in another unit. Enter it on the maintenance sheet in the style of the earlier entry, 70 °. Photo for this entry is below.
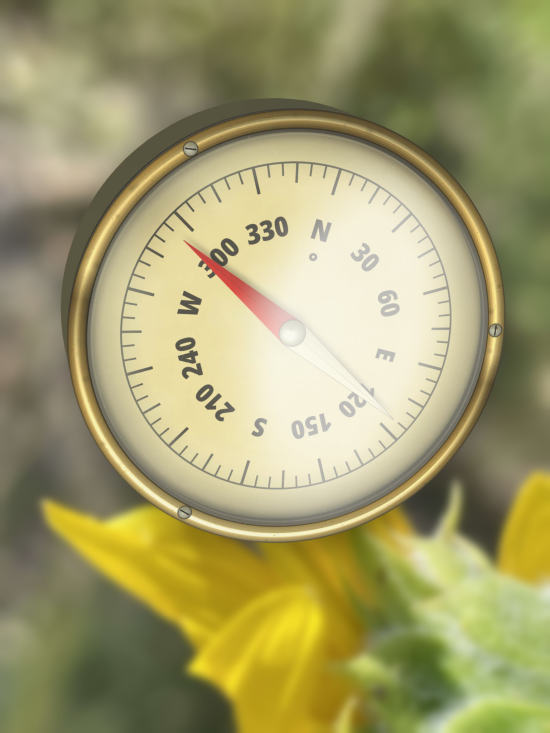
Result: 295 °
